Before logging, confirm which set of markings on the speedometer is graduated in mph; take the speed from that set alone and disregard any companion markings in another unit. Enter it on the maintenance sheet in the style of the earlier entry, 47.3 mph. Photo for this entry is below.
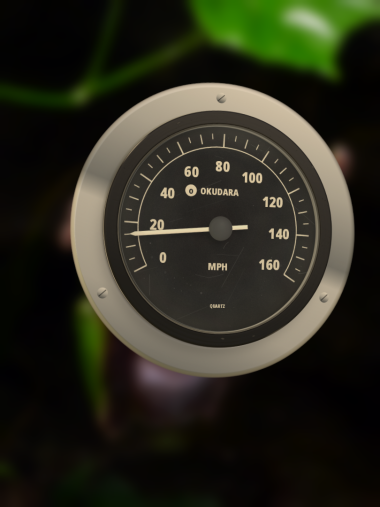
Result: 15 mph
